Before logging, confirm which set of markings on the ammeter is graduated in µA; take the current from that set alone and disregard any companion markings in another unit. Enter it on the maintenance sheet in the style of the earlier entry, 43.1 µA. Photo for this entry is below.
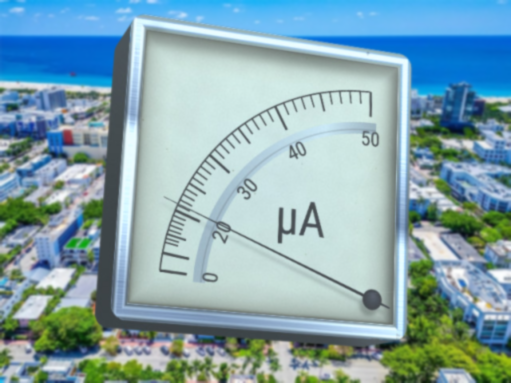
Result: 21 µA
